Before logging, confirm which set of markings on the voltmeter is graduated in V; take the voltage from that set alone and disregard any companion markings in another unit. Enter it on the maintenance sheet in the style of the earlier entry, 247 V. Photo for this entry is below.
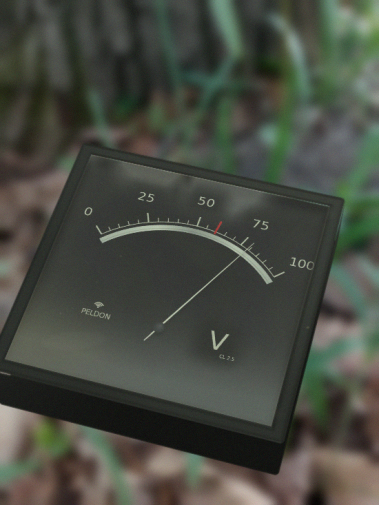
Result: 80 V
